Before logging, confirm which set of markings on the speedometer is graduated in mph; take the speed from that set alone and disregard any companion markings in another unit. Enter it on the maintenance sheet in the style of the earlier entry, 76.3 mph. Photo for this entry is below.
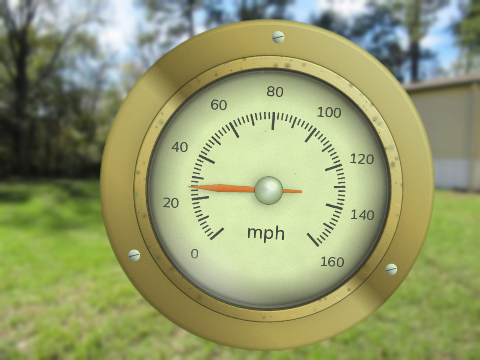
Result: 26 mph
